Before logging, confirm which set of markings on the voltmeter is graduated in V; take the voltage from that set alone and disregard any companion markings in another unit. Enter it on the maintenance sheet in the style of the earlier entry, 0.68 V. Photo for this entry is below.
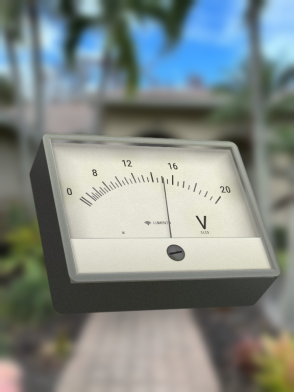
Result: 15 V
